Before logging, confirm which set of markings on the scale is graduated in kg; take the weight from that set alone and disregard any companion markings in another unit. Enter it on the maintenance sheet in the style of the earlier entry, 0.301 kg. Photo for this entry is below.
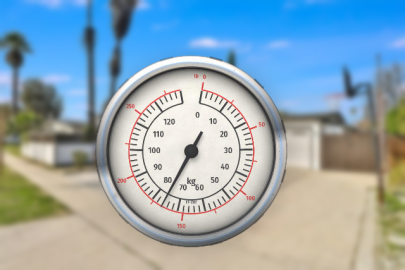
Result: 76 kg
